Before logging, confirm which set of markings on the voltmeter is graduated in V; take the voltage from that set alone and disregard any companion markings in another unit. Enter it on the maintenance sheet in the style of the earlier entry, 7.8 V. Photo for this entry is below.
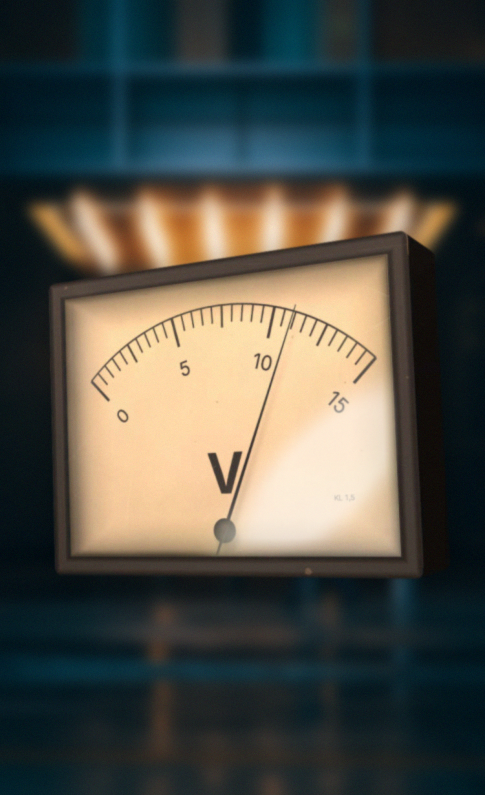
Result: 11 V
